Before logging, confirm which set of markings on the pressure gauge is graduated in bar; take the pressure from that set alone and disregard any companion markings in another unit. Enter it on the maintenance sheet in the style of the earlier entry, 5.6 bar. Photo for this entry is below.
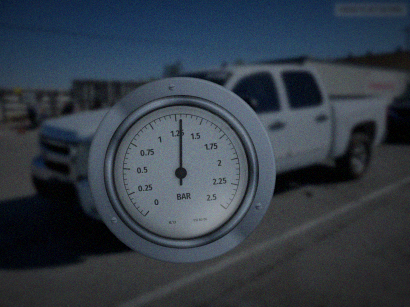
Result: 1.3 bar
